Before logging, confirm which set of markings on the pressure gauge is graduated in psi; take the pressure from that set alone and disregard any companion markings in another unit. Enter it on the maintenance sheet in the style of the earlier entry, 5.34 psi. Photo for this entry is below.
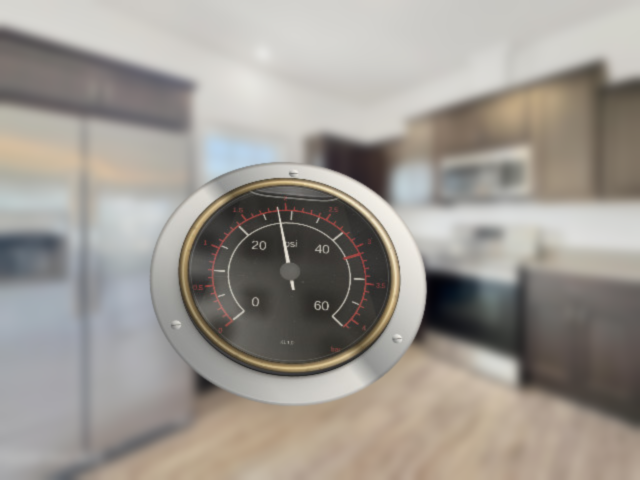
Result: 27.5 psi
